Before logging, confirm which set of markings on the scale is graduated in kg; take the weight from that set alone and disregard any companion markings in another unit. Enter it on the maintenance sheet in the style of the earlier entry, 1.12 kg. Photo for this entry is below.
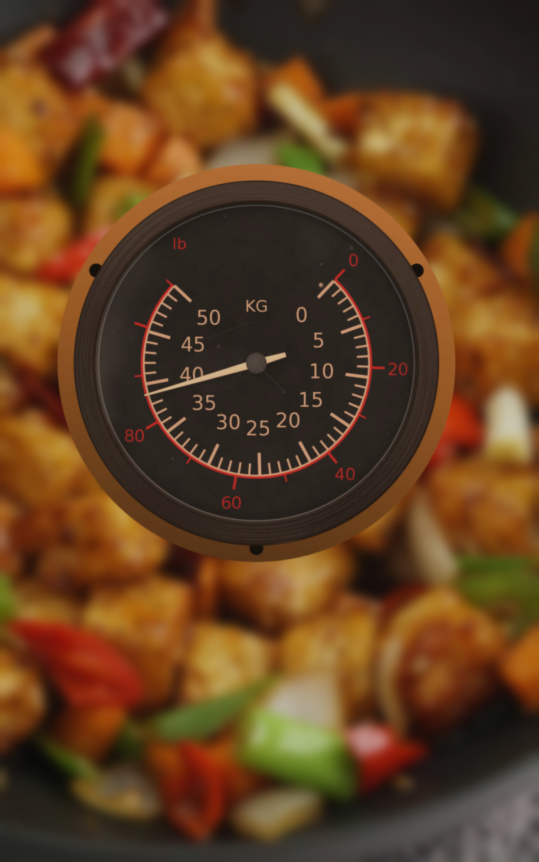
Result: 39 kg
